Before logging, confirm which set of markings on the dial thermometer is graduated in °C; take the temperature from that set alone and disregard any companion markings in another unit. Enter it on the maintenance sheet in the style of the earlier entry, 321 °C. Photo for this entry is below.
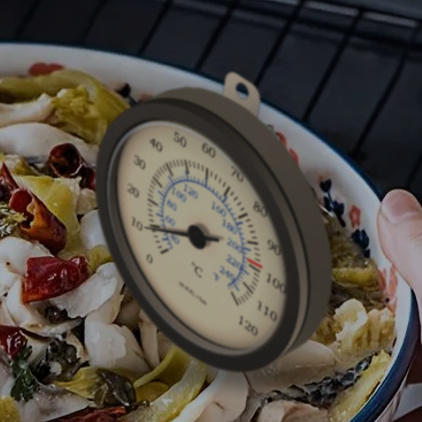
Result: 10 °C
